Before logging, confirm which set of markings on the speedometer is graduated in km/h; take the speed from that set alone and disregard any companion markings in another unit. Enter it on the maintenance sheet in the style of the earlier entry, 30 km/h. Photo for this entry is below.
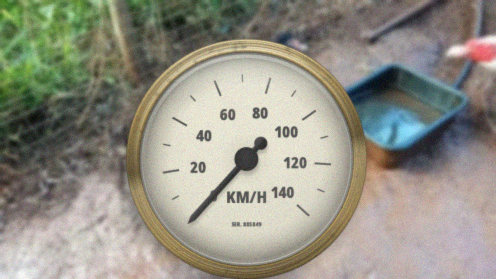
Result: 0 km/h
